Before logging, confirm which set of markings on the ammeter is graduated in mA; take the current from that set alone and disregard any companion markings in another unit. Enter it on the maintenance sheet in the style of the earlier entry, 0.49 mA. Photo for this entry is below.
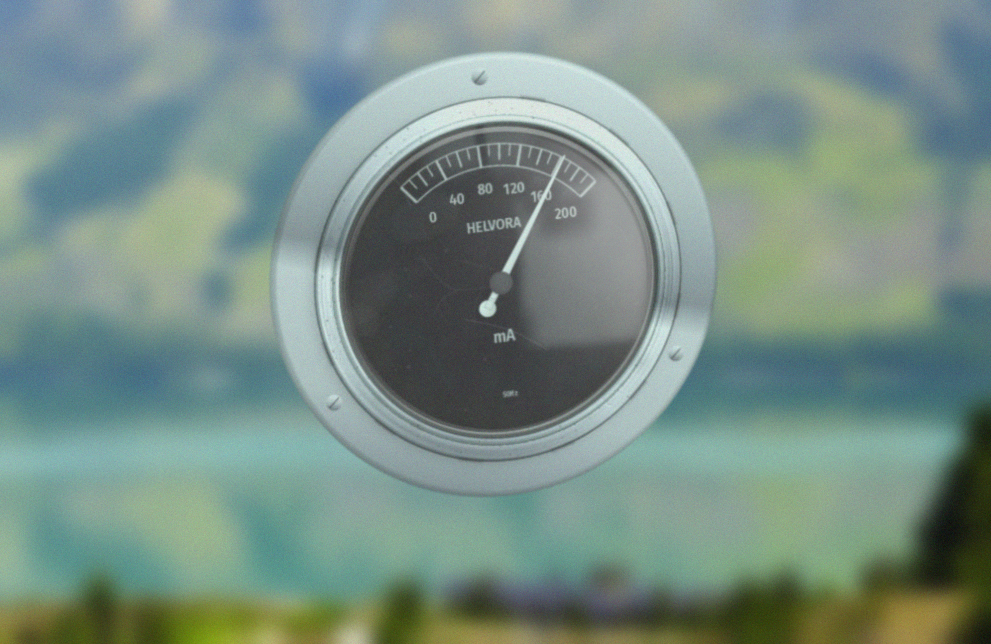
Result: 160 mA
